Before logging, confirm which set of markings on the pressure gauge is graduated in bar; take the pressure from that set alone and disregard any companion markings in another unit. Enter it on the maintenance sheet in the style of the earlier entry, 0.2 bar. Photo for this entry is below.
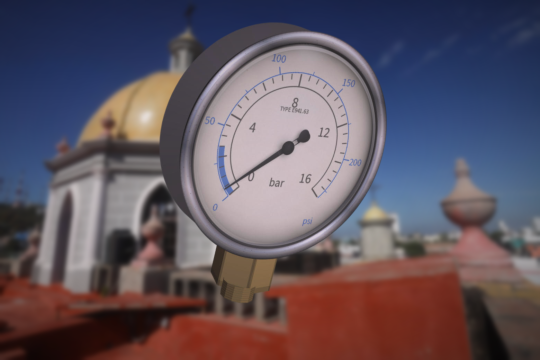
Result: 0.5 bar
